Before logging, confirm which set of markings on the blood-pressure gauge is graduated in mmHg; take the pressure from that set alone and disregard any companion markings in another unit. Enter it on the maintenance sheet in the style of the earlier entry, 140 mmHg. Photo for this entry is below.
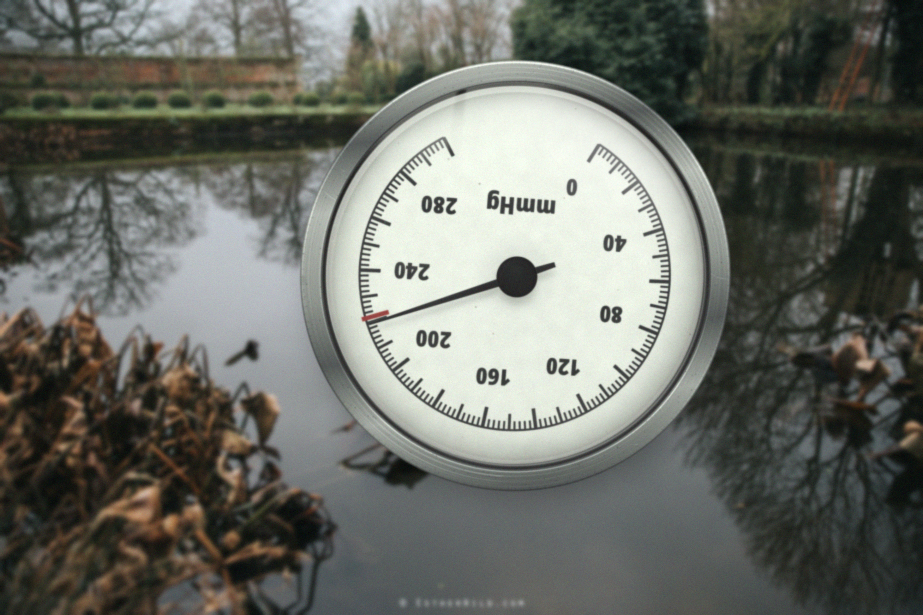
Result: 220 mmHg
